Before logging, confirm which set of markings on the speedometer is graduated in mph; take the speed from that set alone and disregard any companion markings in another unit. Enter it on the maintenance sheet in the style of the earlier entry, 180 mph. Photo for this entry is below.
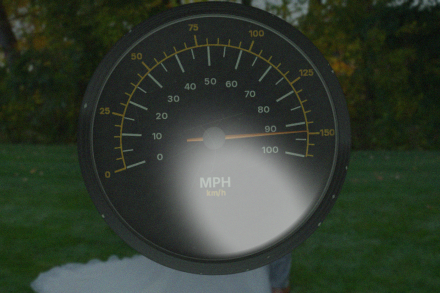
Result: 92.5 mph
